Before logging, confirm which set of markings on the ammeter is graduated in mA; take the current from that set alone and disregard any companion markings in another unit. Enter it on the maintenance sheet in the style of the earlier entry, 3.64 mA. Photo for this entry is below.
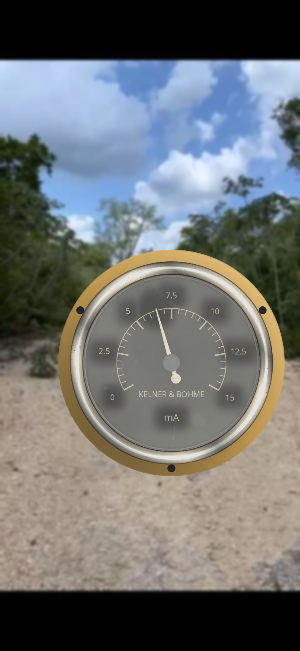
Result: 6.5 mA
